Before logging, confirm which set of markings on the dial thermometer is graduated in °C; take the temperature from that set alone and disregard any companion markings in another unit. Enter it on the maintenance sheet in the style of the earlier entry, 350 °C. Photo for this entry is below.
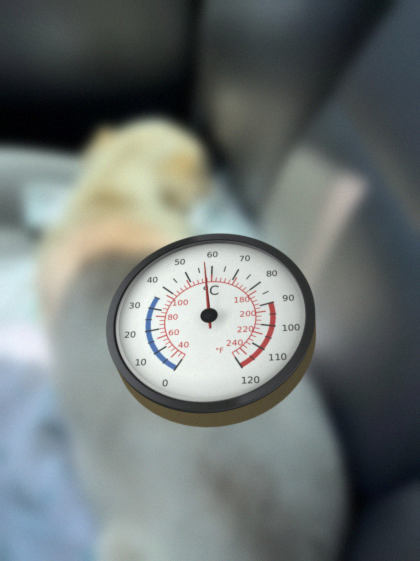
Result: 57.5 °C
